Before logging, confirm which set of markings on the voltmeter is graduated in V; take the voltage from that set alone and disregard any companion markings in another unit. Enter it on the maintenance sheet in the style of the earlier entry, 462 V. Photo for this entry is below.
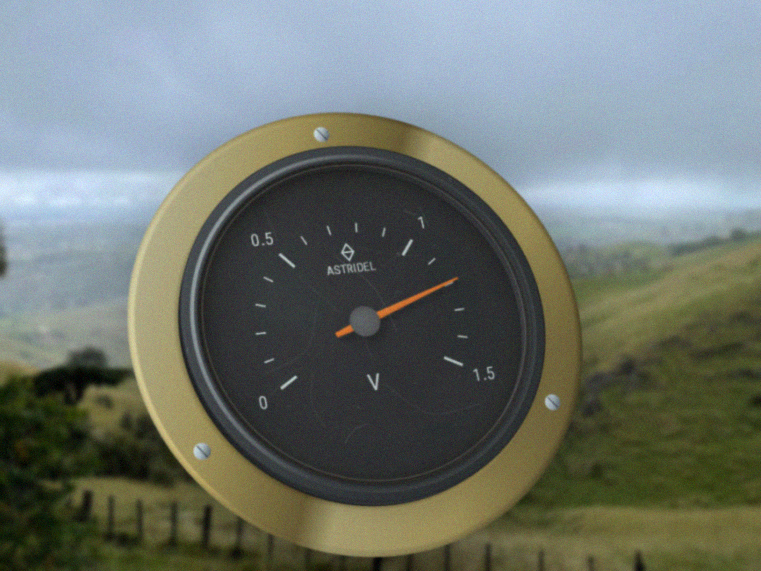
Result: 1.2 V
